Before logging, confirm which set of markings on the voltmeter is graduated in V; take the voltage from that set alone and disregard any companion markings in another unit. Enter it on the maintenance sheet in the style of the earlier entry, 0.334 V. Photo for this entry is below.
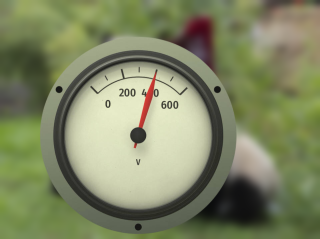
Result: 400 V
